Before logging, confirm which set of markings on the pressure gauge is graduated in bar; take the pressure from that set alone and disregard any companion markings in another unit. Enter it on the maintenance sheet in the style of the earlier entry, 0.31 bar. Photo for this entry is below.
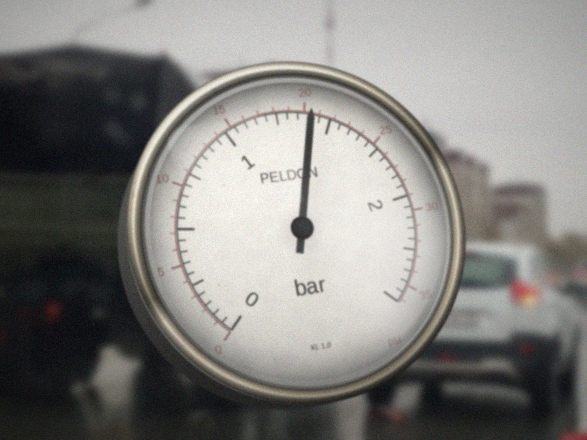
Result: 1.4 bar
